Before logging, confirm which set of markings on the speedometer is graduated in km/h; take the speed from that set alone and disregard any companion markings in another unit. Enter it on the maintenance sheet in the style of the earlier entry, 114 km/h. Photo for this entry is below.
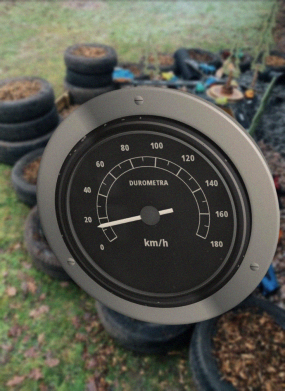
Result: 15 km/h
